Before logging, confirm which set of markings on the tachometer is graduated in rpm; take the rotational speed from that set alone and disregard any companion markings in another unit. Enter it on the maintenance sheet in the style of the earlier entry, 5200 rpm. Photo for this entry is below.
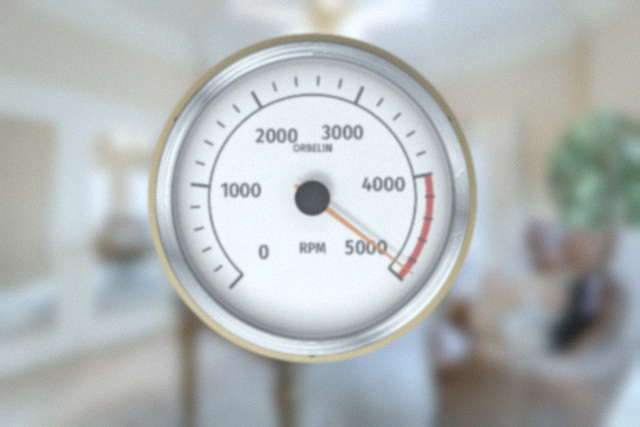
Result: 4900 rpm
